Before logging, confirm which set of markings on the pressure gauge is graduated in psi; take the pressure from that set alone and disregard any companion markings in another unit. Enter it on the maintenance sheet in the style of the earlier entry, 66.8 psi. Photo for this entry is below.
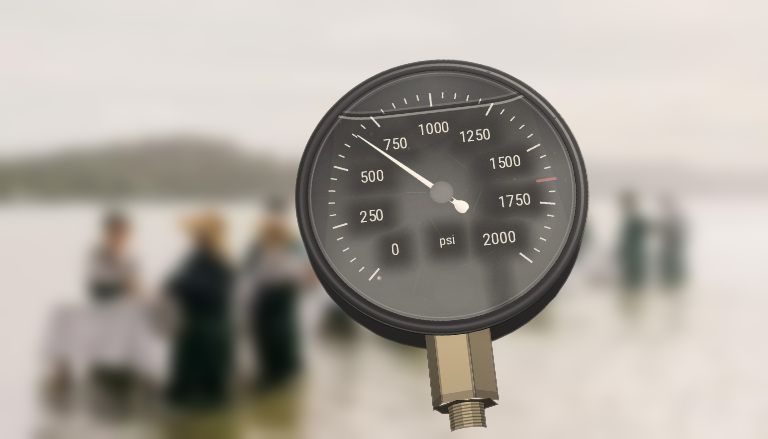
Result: 650 psi
